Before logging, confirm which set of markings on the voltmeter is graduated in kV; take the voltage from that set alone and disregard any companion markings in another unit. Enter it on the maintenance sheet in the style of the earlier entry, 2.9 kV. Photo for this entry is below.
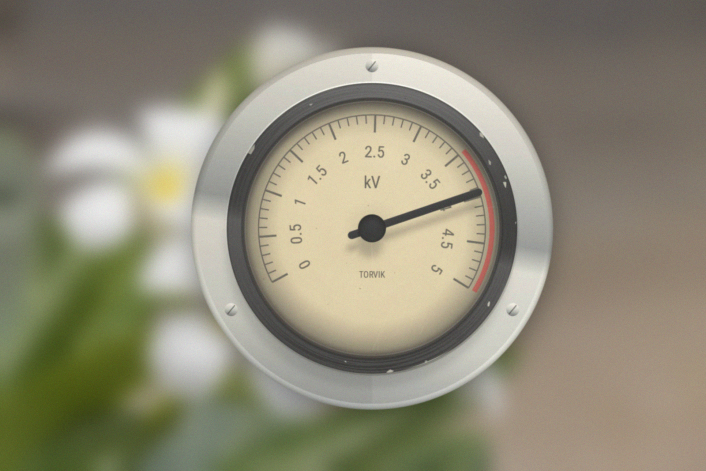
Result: 3.95 kV
